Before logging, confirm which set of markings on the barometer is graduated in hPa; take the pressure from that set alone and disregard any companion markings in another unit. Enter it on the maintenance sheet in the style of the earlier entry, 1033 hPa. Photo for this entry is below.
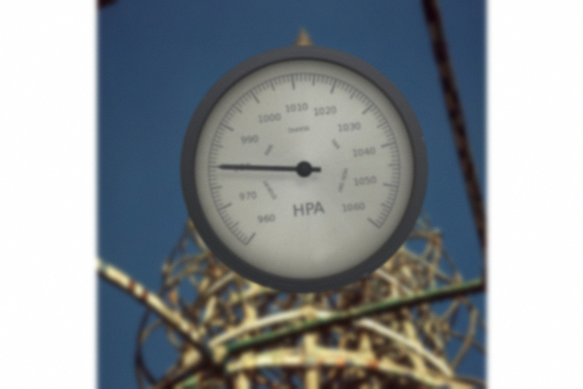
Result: 980 hPa
